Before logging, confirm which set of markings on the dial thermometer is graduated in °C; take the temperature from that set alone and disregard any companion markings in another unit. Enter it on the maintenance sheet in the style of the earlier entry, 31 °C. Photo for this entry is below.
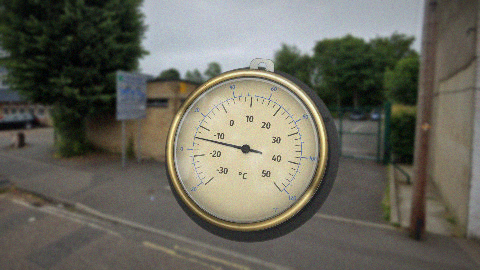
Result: -14 °C
